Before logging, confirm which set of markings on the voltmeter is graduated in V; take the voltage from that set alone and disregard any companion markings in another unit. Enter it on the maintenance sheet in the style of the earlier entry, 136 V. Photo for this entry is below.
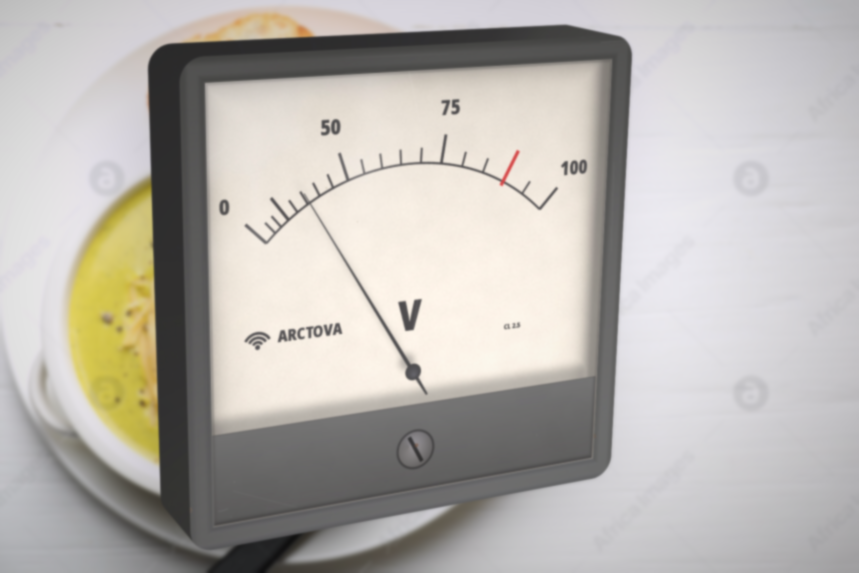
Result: 35 V
